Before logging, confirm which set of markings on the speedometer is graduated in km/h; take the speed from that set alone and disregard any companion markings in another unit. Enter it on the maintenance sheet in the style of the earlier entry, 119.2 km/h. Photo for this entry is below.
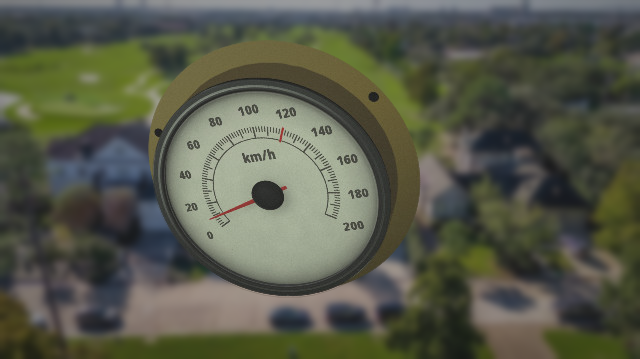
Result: 10 km/h
